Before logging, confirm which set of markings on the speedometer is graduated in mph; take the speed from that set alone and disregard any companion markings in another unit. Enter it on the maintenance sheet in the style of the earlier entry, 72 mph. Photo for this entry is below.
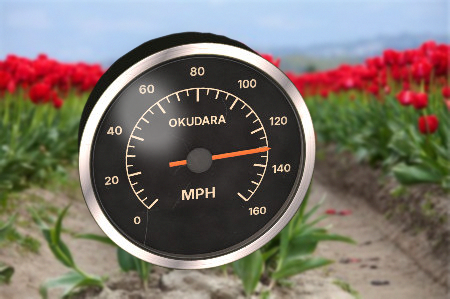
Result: 130 mph
